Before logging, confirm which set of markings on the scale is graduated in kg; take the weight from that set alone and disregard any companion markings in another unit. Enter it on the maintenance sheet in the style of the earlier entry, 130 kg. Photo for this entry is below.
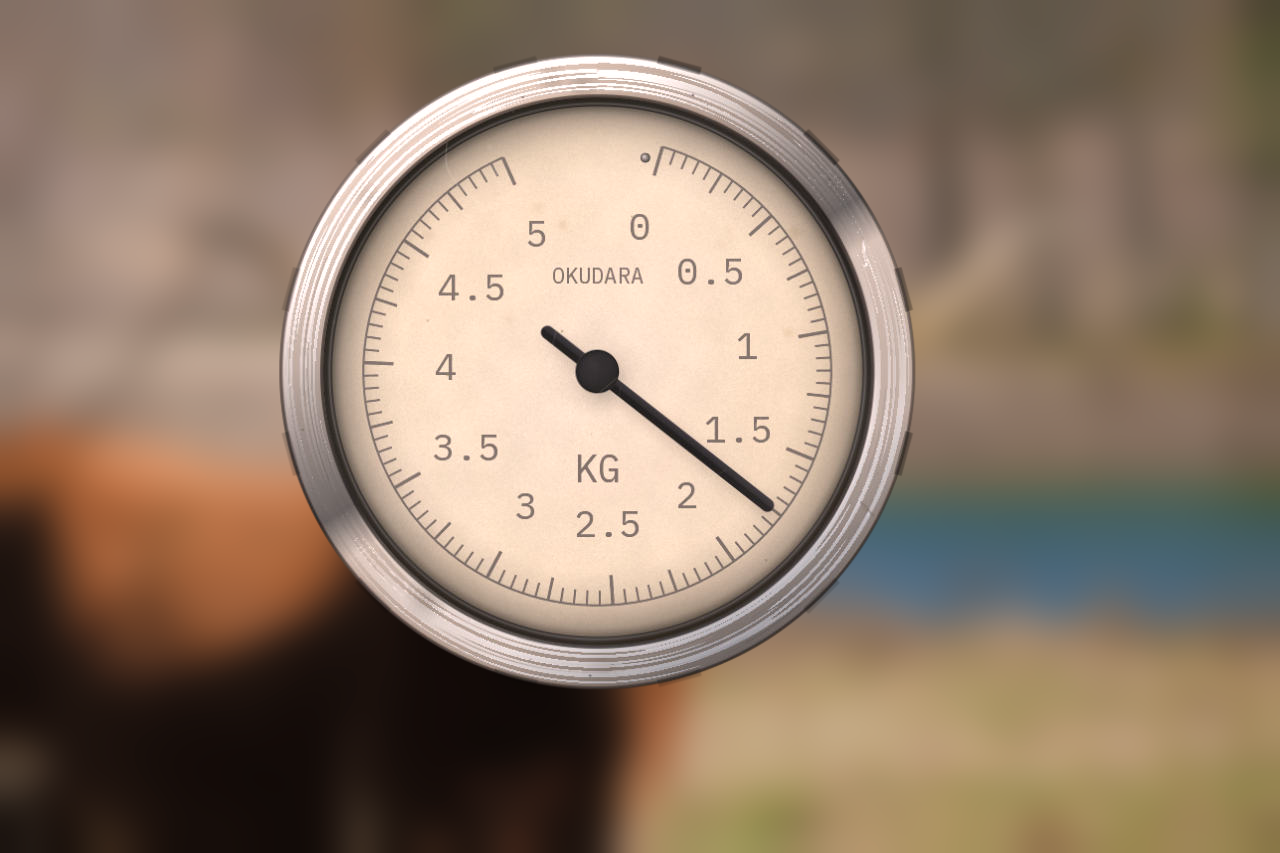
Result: 1.75 kg
